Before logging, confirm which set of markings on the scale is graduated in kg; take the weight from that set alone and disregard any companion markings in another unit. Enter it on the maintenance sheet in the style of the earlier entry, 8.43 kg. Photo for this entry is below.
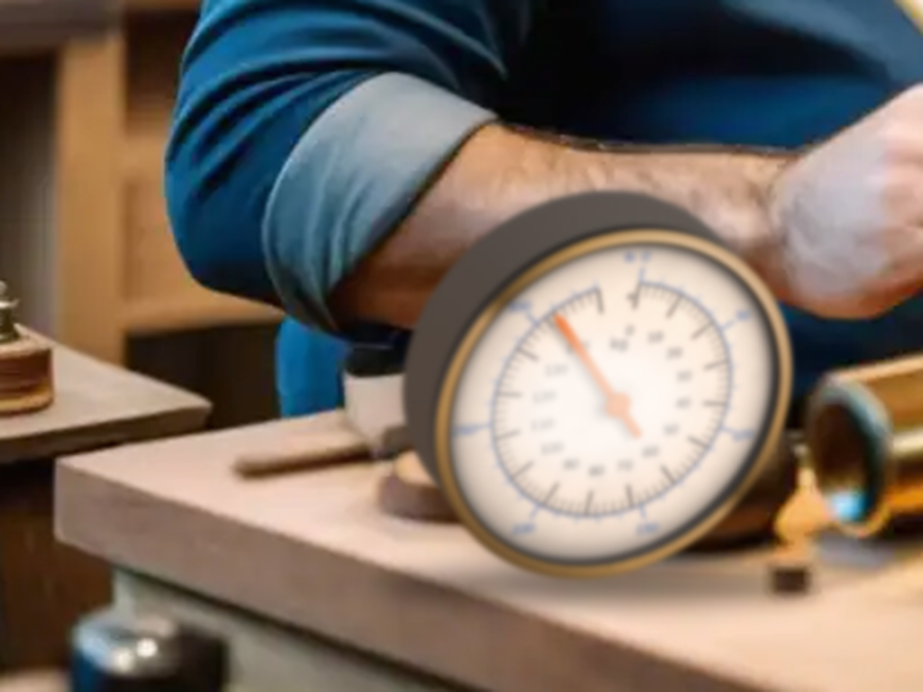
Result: 140 kg
